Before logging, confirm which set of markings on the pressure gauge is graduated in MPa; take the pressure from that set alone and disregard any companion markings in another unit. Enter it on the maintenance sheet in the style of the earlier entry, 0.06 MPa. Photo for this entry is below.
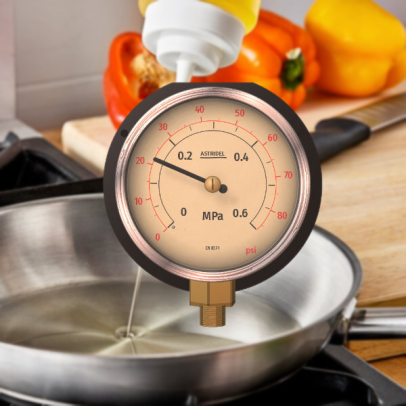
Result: 0.15 MPa
